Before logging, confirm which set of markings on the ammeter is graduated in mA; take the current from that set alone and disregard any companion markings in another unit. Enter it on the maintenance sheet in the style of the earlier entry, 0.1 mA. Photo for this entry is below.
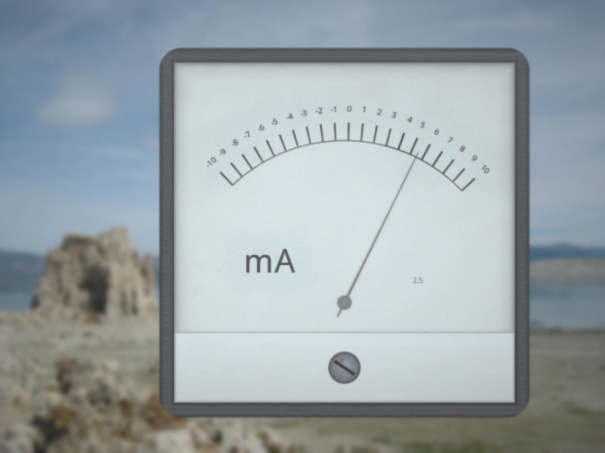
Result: 5.5 mA
